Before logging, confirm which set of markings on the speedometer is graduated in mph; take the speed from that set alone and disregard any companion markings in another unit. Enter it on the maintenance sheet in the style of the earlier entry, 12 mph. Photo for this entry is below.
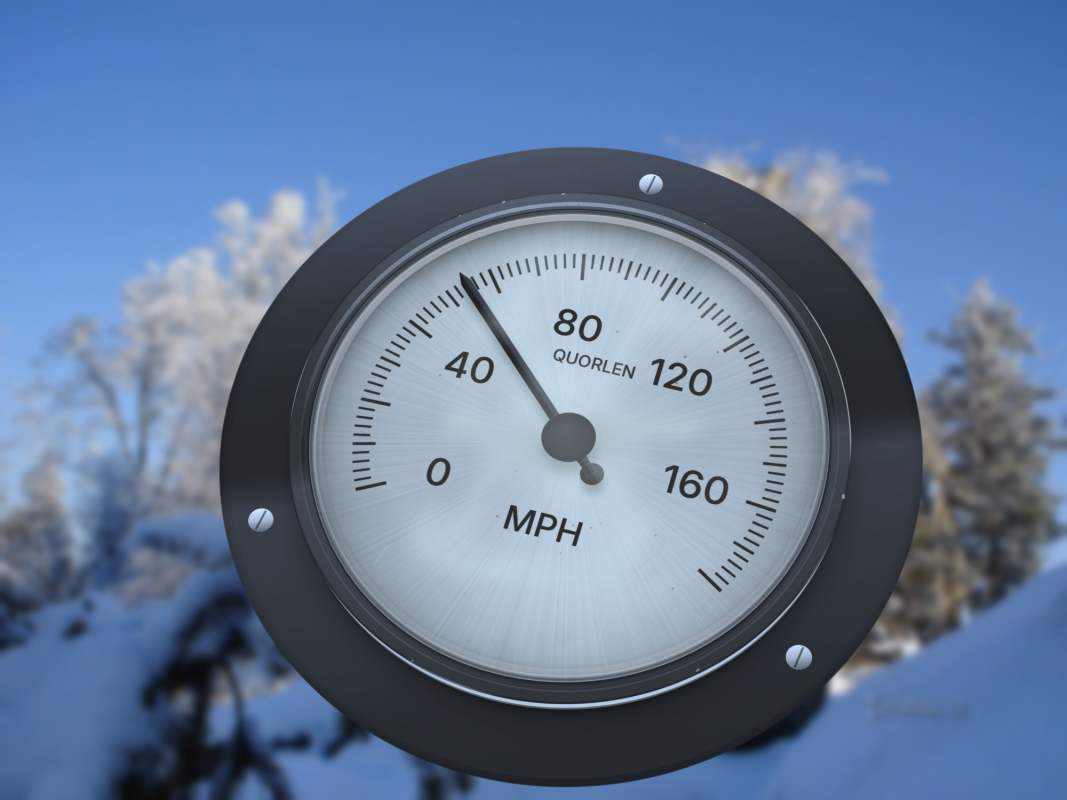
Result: 54 mph
